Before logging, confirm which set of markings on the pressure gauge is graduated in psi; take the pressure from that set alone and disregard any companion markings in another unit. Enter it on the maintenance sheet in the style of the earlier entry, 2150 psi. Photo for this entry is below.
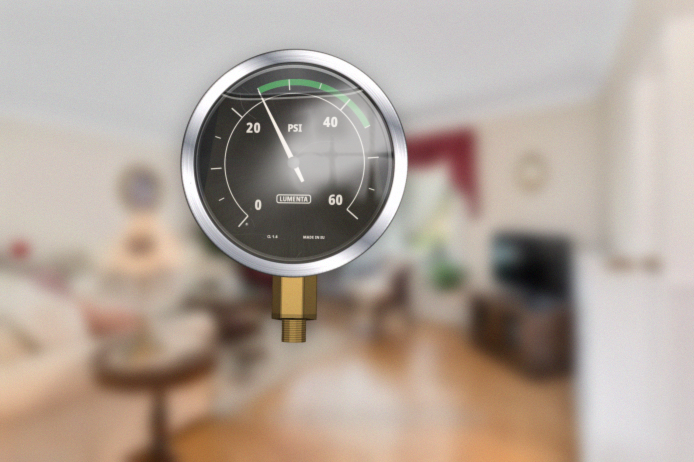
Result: 25 psi
